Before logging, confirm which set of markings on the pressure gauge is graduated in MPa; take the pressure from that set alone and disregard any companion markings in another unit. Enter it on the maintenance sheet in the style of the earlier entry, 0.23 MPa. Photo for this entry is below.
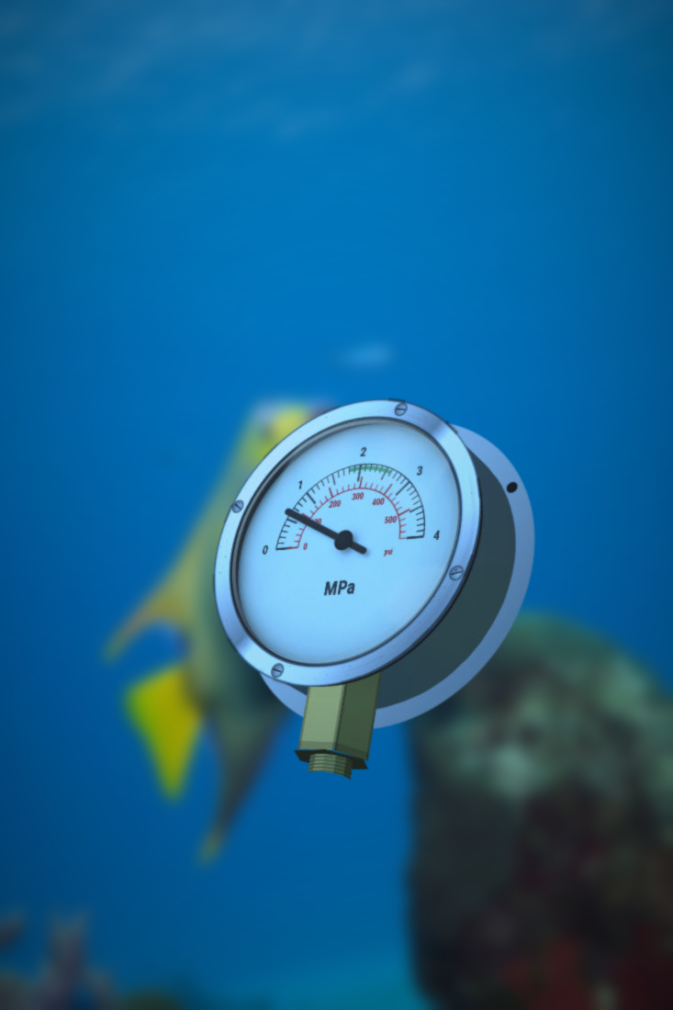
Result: 0.6 MPa
